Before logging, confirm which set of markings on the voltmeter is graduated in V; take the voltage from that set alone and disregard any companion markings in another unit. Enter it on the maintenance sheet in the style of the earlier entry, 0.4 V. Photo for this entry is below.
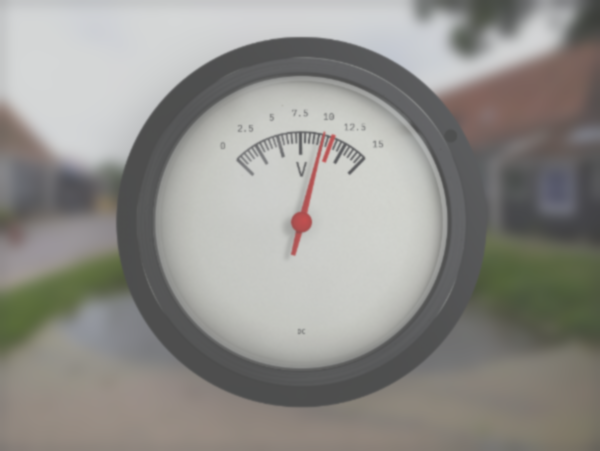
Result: 10 V
